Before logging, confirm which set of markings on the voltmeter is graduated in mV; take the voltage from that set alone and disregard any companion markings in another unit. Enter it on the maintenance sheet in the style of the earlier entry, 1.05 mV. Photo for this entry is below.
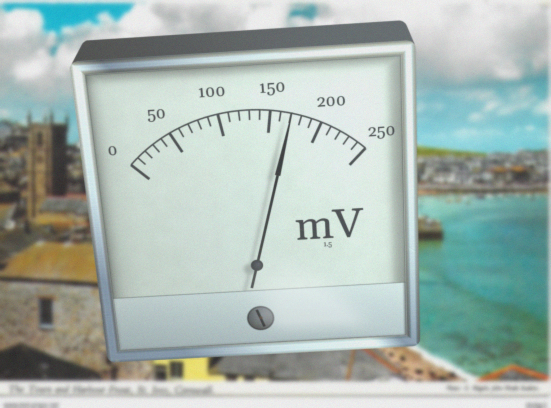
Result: 170 mV
